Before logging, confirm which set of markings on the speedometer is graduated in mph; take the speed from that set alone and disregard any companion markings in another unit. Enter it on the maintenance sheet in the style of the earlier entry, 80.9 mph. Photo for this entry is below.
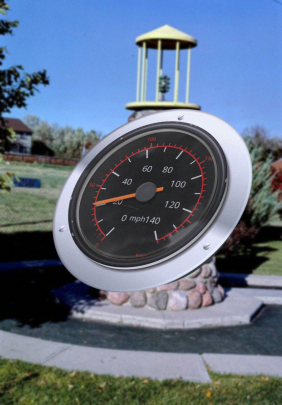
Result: 20 mph
